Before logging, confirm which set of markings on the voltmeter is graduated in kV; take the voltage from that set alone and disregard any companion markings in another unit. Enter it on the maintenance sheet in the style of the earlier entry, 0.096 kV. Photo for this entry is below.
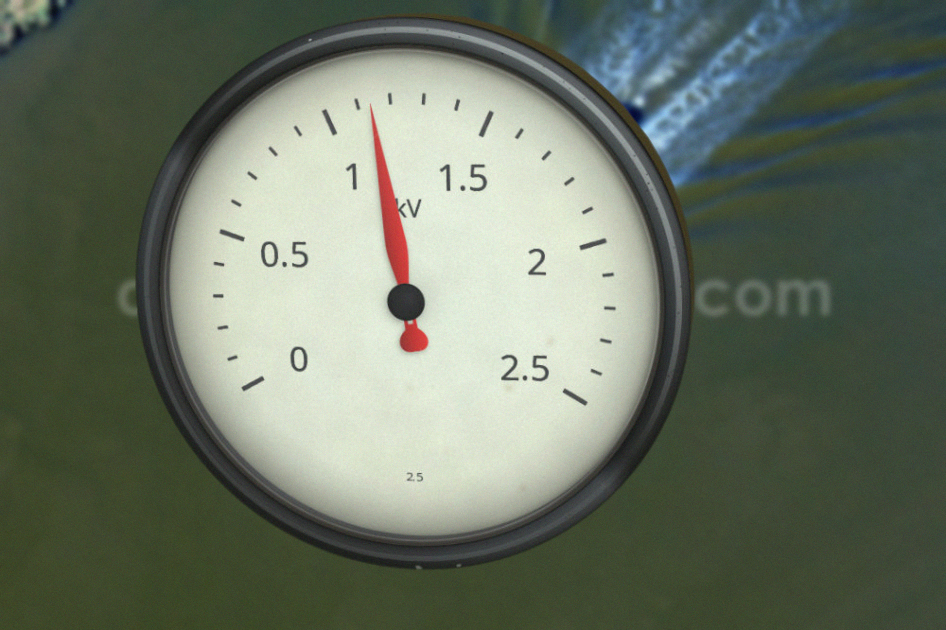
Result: 1.15 kV
